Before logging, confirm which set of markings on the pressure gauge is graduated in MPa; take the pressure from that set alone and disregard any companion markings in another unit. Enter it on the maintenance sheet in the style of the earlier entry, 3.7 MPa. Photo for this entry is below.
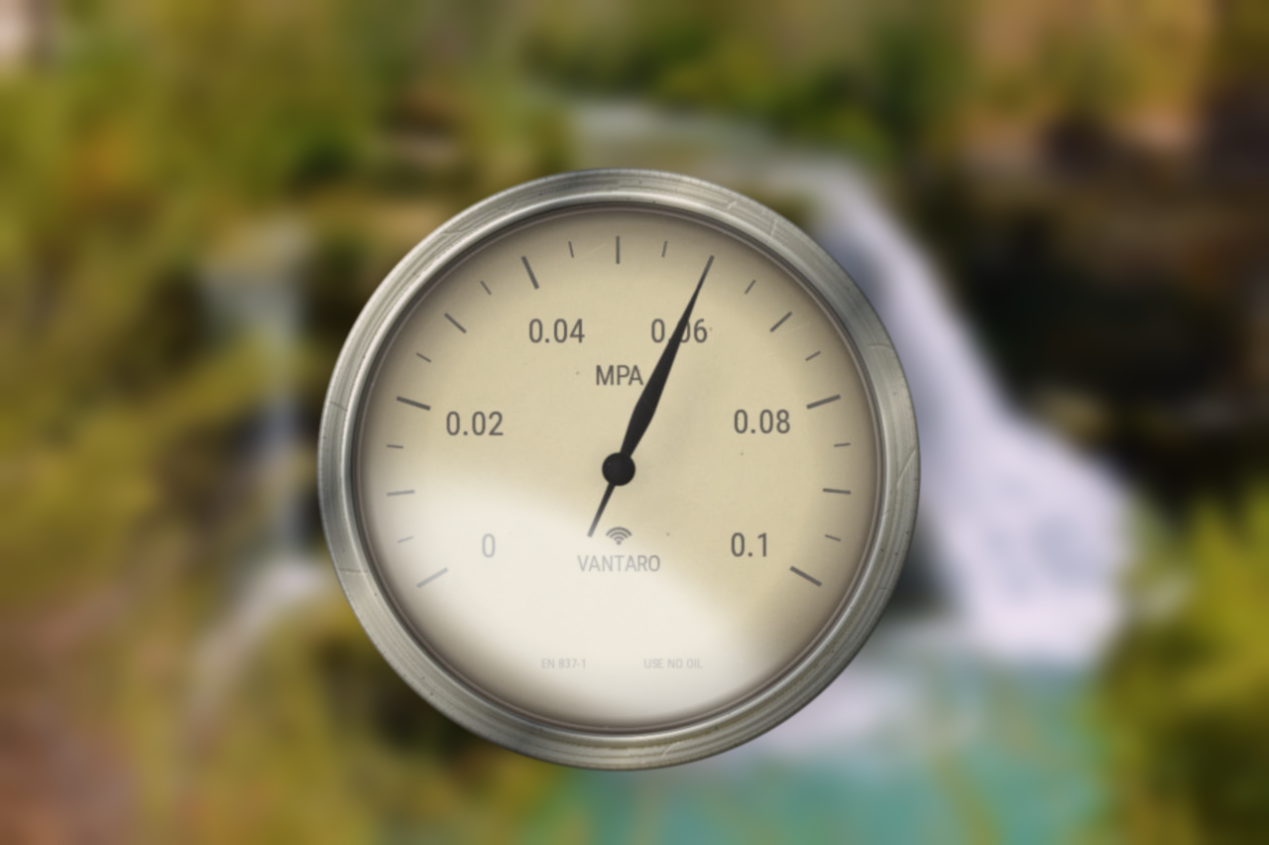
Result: 0.06 MPa
